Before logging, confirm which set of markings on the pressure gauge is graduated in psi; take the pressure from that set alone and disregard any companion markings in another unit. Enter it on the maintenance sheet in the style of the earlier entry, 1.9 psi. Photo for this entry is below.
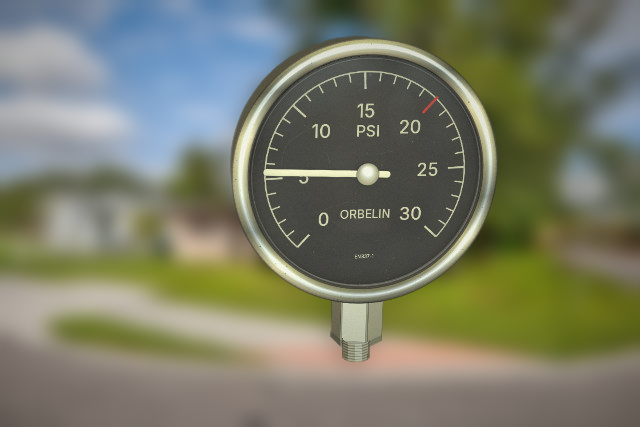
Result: 5.5 psi
